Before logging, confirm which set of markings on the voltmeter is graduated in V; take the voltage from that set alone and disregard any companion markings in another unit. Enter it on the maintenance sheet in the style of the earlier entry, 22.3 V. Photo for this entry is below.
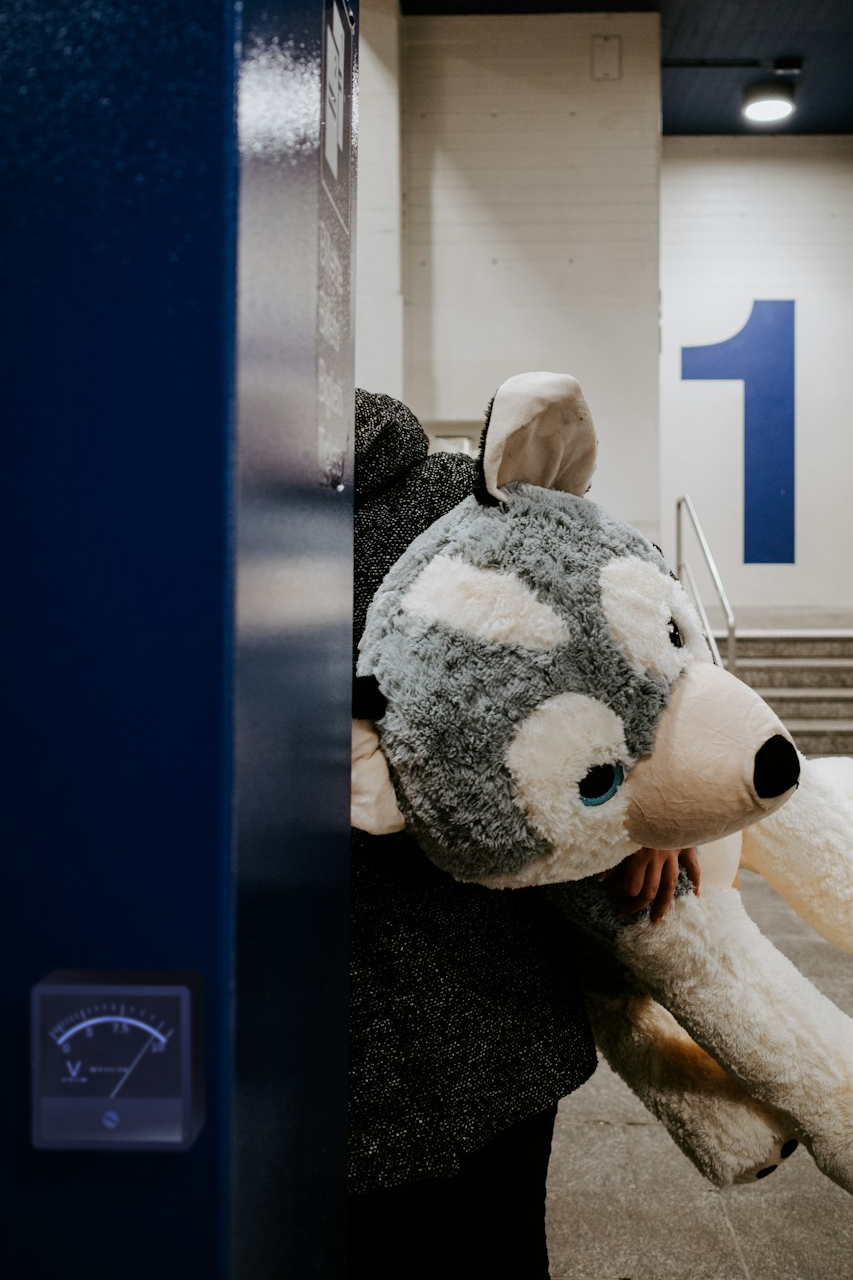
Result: 9.5 V
